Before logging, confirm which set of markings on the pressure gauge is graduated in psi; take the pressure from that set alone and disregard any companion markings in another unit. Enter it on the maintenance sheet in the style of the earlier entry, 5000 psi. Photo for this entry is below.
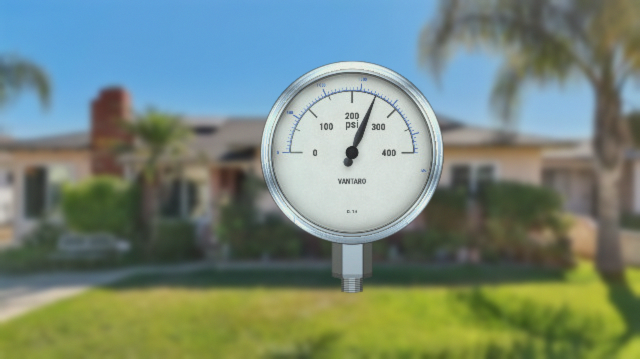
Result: 250 psi
